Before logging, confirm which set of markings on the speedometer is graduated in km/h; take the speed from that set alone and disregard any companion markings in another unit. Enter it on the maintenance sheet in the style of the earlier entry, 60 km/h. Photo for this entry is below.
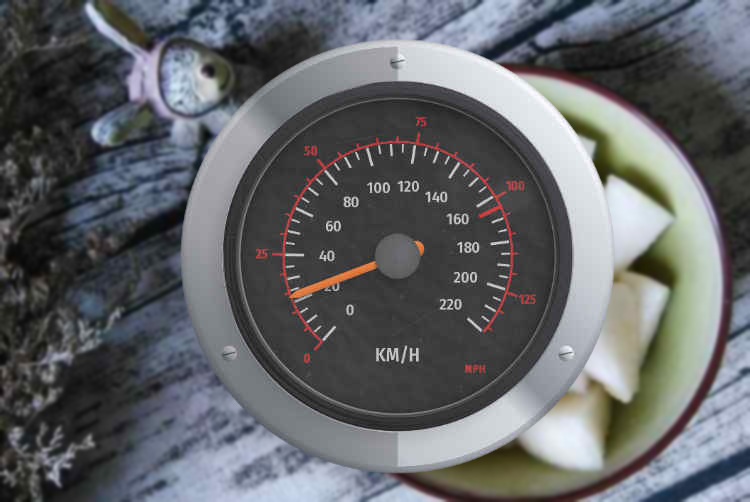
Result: 22.5 km/h
